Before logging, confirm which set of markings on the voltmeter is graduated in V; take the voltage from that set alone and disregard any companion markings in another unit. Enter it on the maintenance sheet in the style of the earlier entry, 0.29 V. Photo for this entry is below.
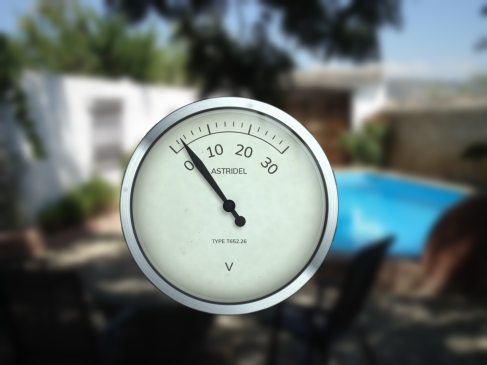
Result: 3 V
